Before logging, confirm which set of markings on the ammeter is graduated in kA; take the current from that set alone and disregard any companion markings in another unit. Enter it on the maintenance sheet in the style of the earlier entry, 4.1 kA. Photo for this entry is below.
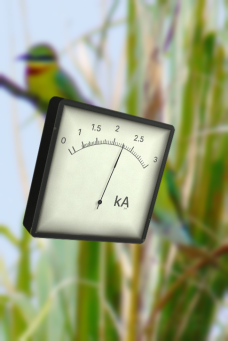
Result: 2.25 kA
